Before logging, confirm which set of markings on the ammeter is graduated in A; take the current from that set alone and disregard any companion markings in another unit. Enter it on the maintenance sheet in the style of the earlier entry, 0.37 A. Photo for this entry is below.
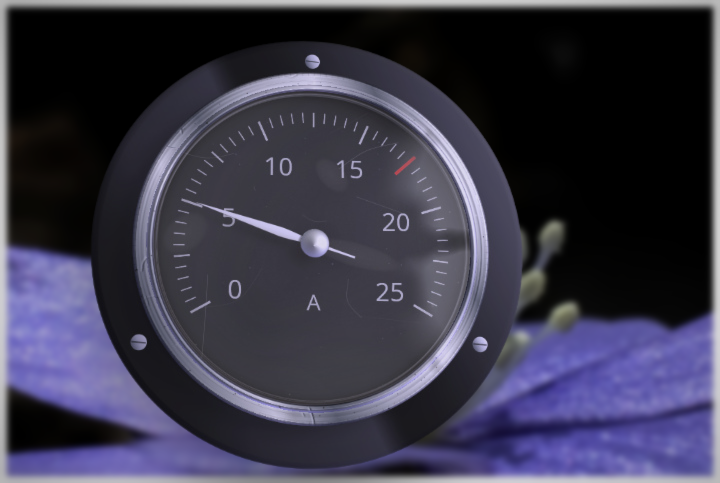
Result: 5 A
